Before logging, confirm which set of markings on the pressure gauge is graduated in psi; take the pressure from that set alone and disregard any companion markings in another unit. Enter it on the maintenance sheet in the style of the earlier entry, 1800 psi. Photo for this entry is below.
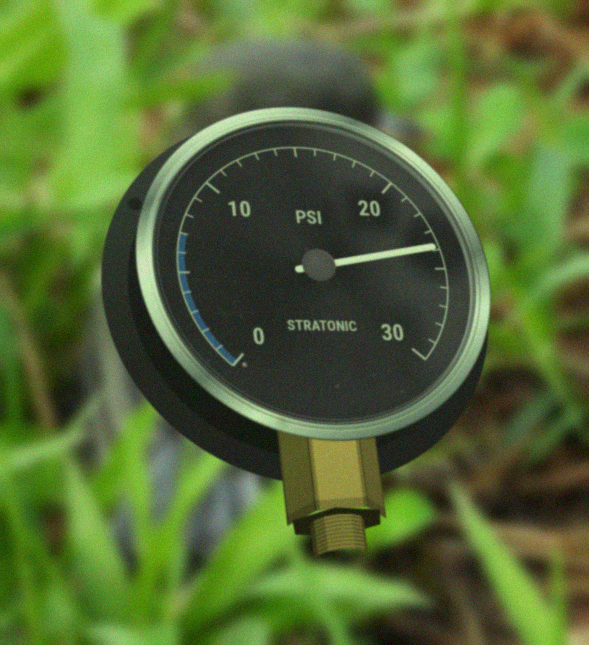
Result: 24 psi
